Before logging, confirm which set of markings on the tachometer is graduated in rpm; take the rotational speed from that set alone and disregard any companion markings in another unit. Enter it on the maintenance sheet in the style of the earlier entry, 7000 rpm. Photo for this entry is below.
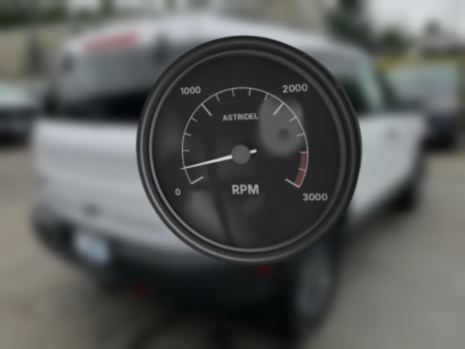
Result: 200 rpm
